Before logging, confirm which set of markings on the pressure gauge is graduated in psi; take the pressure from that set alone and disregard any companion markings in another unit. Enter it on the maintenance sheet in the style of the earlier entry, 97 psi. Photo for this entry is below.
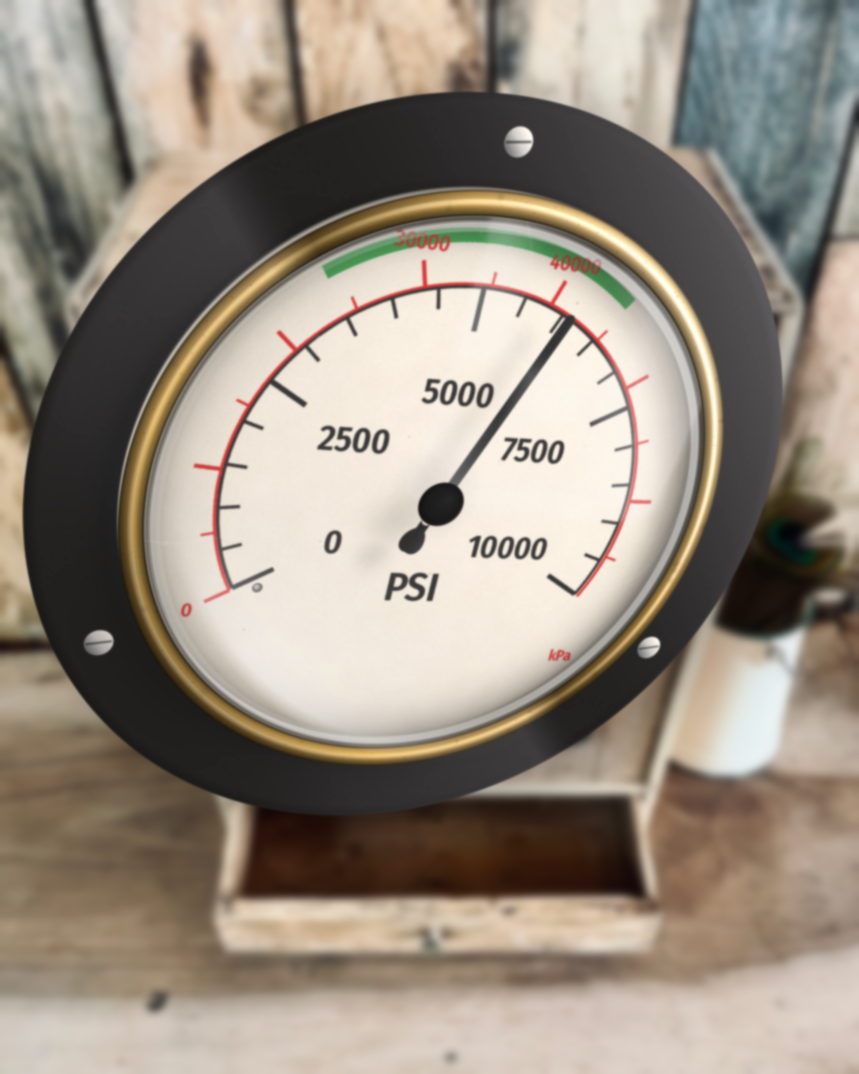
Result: 6000 psi
